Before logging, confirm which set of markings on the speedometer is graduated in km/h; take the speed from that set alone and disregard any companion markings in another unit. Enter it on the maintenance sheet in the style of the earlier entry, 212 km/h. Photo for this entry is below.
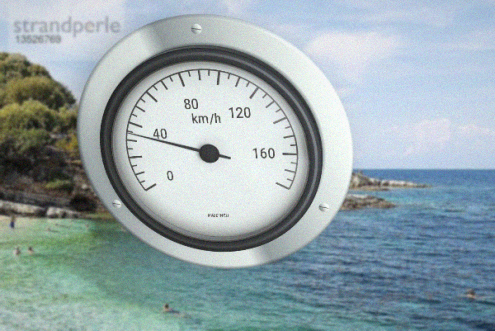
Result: 35 km/h
